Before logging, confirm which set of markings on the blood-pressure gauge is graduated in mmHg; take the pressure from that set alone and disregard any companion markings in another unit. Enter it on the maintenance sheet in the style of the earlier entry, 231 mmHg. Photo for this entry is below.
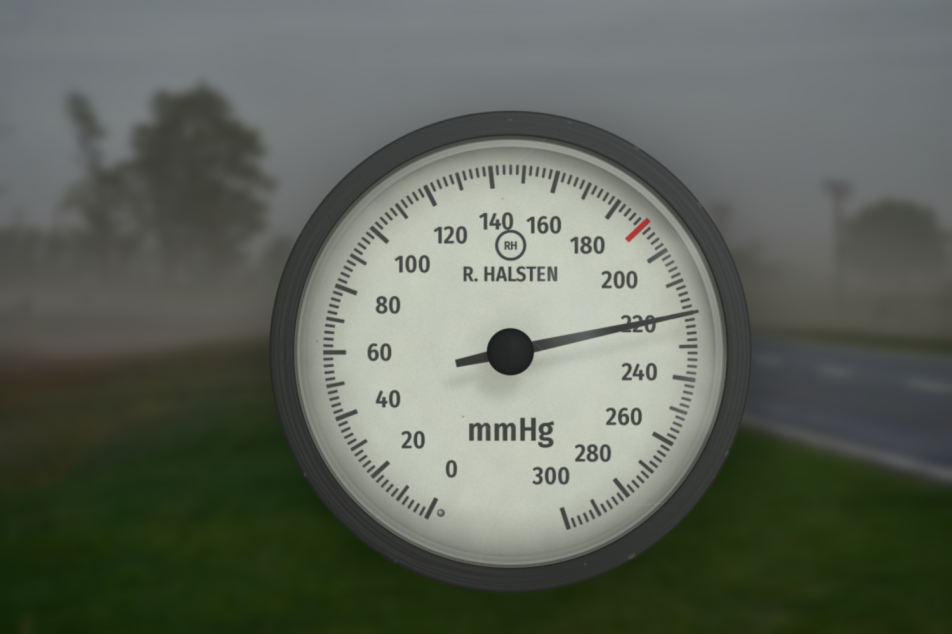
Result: 220 mmHg
